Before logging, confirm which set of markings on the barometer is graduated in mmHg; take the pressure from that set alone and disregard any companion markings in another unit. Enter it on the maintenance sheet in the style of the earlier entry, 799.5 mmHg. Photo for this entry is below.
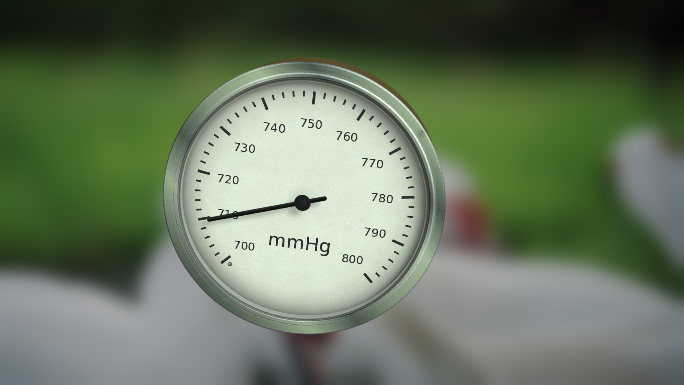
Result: 710 mmHg
